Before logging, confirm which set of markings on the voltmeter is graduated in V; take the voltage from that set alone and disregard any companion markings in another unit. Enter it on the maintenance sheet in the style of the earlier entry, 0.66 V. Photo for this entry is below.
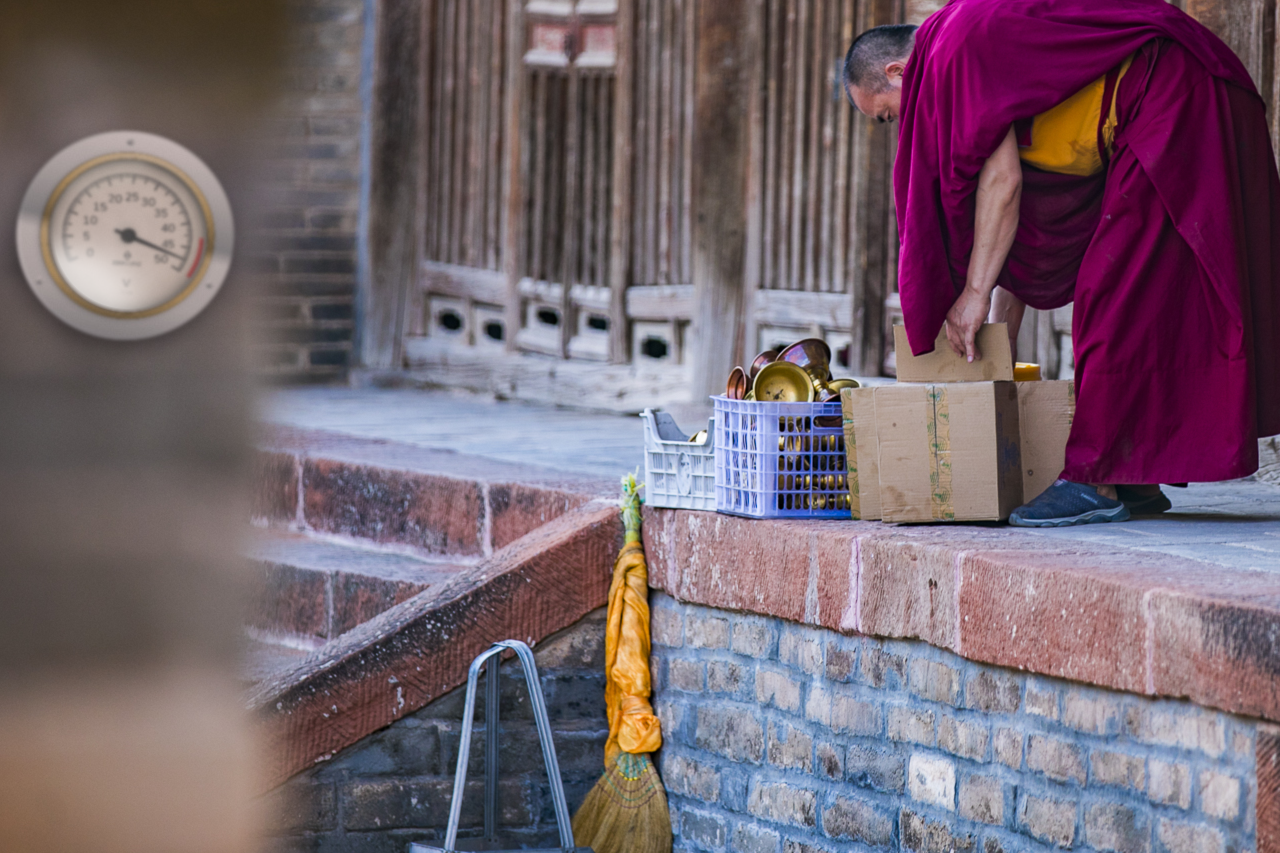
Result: 47.5 V
